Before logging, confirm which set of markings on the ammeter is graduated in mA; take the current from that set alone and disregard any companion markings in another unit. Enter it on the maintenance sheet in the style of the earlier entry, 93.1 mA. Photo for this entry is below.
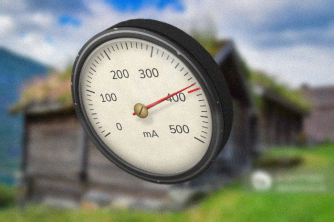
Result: 390 mA
